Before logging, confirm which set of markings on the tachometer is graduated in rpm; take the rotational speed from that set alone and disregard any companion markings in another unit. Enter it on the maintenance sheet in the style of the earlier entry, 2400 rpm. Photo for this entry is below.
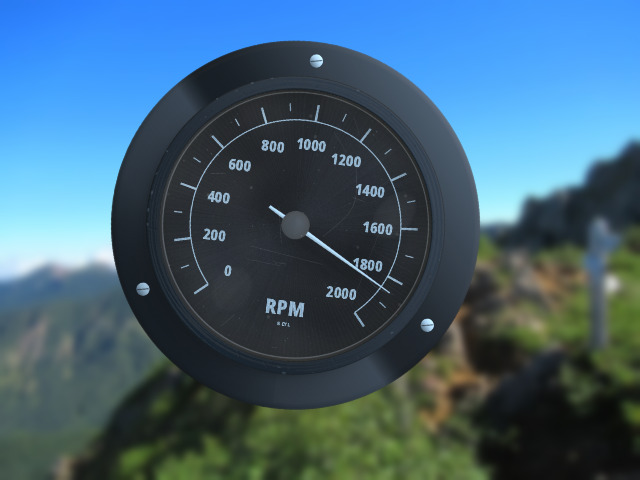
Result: 1850 rpm
